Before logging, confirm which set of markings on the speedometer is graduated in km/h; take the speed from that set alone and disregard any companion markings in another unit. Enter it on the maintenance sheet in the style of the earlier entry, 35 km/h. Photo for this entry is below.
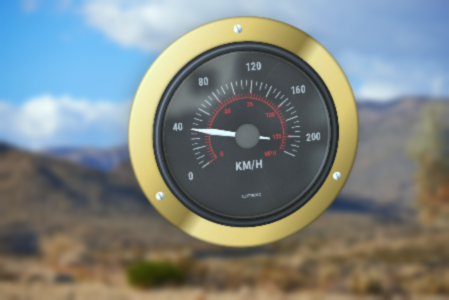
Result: 40 km/h
